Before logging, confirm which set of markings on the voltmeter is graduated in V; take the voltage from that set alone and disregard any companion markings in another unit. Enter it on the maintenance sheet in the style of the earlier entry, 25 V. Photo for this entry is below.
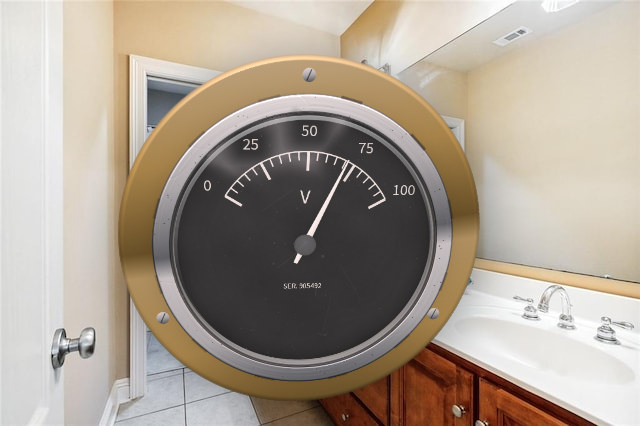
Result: 70 V
